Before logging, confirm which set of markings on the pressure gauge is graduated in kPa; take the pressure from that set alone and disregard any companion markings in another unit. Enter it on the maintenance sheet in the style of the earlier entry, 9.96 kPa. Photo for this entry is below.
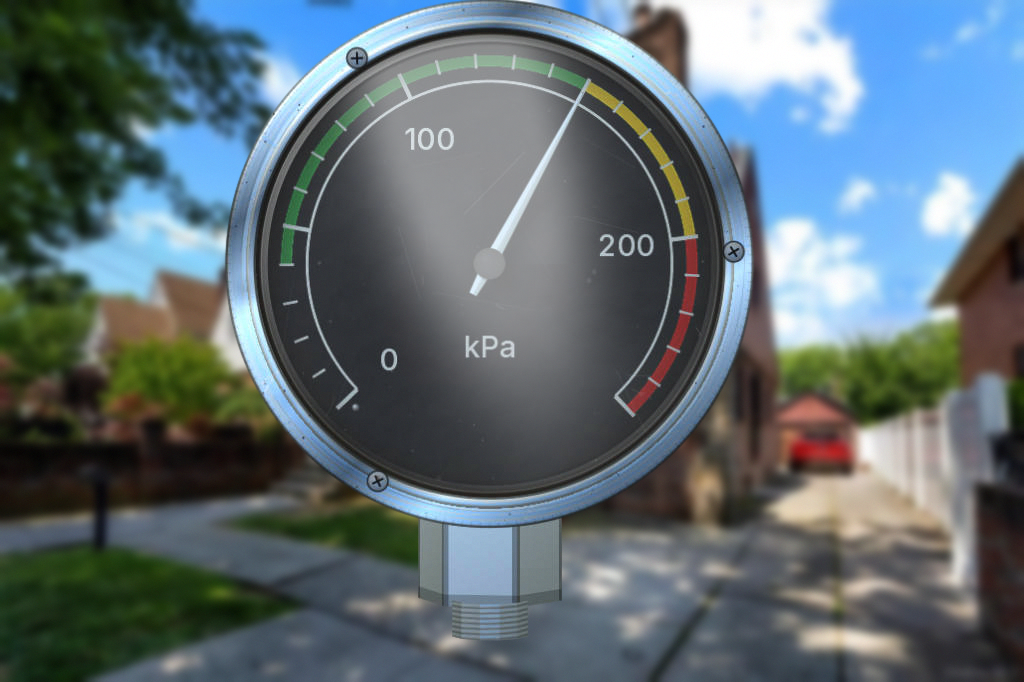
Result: 150 kPa
